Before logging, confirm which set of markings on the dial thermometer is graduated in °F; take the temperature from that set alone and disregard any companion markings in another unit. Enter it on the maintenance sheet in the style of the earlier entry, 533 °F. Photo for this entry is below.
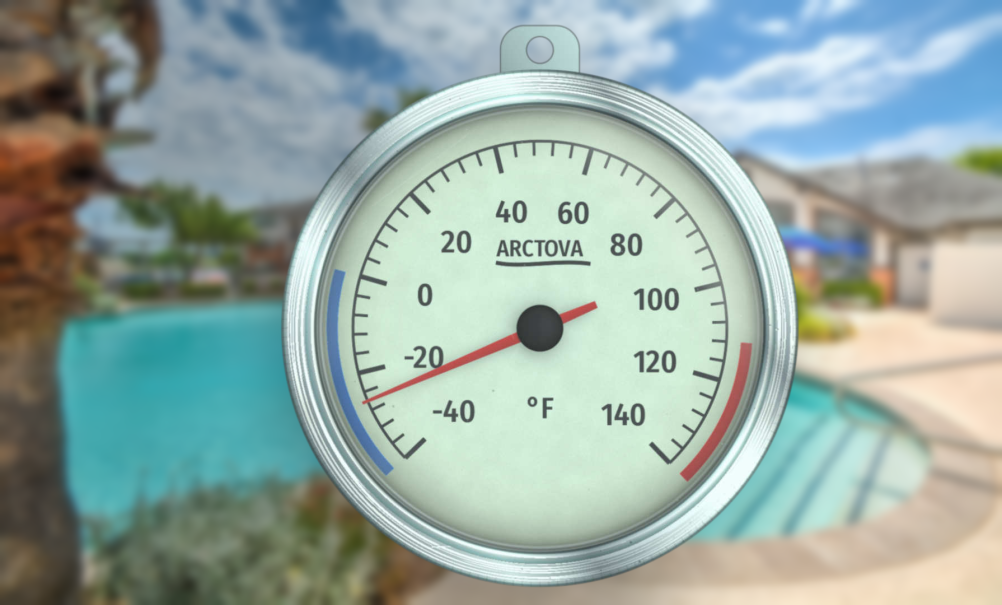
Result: -26 °F
